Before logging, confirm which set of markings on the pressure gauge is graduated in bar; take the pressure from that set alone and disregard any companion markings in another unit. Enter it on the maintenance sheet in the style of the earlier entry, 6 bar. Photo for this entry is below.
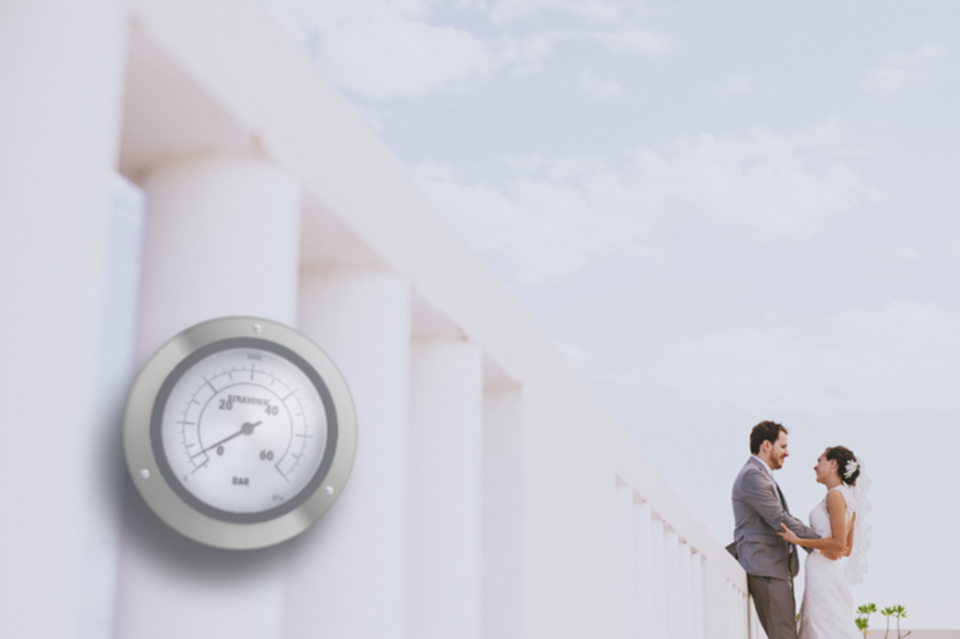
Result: 2.5 bar
